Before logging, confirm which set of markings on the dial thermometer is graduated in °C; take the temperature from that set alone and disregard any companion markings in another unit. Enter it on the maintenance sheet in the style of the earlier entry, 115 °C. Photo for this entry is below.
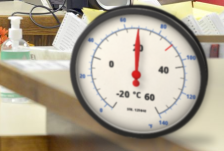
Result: 20 °C
